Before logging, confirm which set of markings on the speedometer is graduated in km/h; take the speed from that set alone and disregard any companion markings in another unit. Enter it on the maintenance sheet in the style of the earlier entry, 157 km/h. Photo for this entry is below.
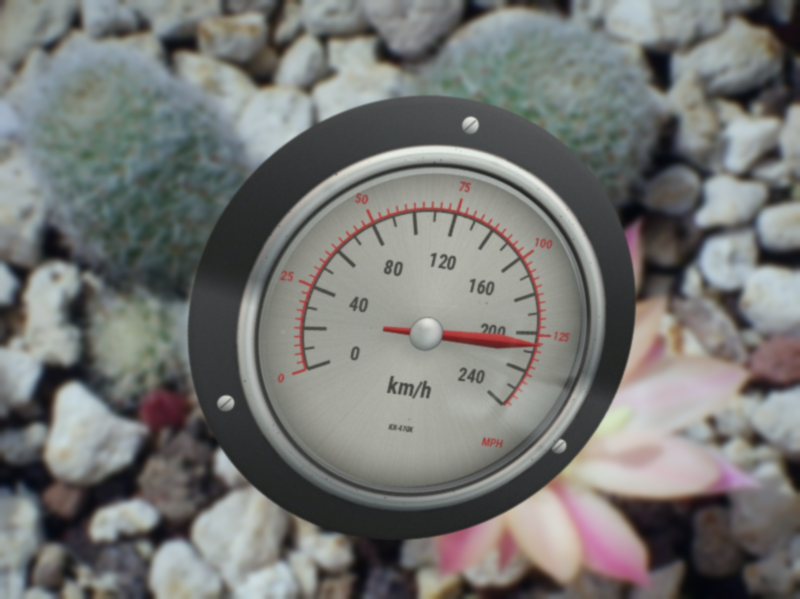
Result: 205 km/h
